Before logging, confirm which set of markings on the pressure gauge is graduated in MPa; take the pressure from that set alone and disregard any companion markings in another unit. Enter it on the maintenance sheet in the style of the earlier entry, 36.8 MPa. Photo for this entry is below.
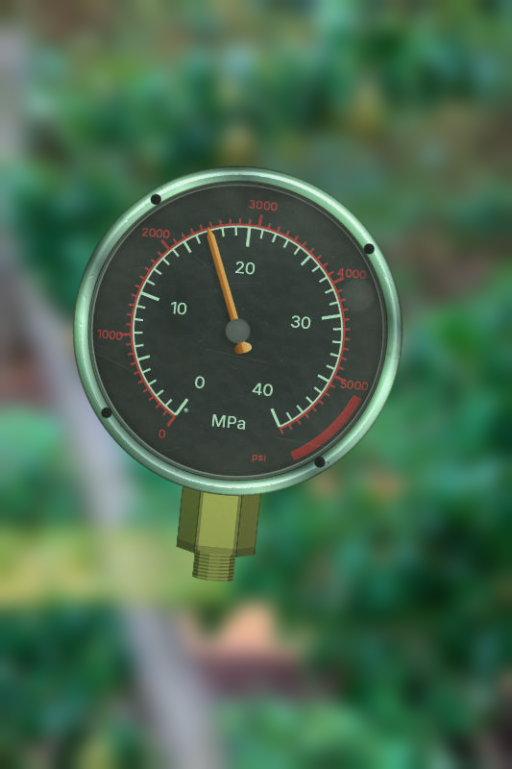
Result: 17 MPa
